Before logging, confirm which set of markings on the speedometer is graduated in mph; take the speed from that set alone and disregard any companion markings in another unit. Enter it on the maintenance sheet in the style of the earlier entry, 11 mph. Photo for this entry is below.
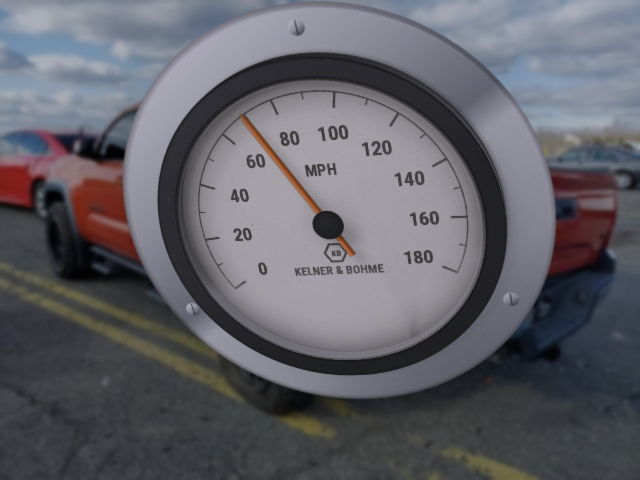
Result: 70 mph
